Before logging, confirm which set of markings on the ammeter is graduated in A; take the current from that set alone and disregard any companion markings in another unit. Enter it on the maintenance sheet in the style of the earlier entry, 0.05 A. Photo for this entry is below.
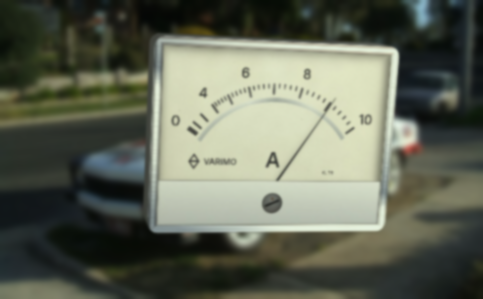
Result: 9 A
